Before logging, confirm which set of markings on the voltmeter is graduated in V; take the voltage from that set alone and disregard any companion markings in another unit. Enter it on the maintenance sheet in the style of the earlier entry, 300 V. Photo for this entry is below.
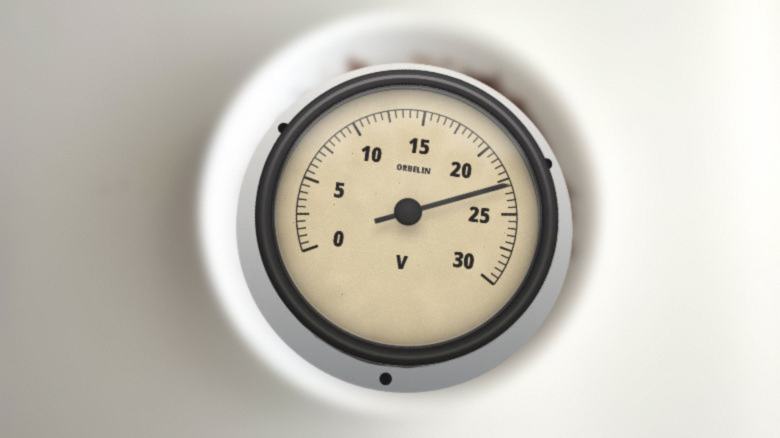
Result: 23 V
